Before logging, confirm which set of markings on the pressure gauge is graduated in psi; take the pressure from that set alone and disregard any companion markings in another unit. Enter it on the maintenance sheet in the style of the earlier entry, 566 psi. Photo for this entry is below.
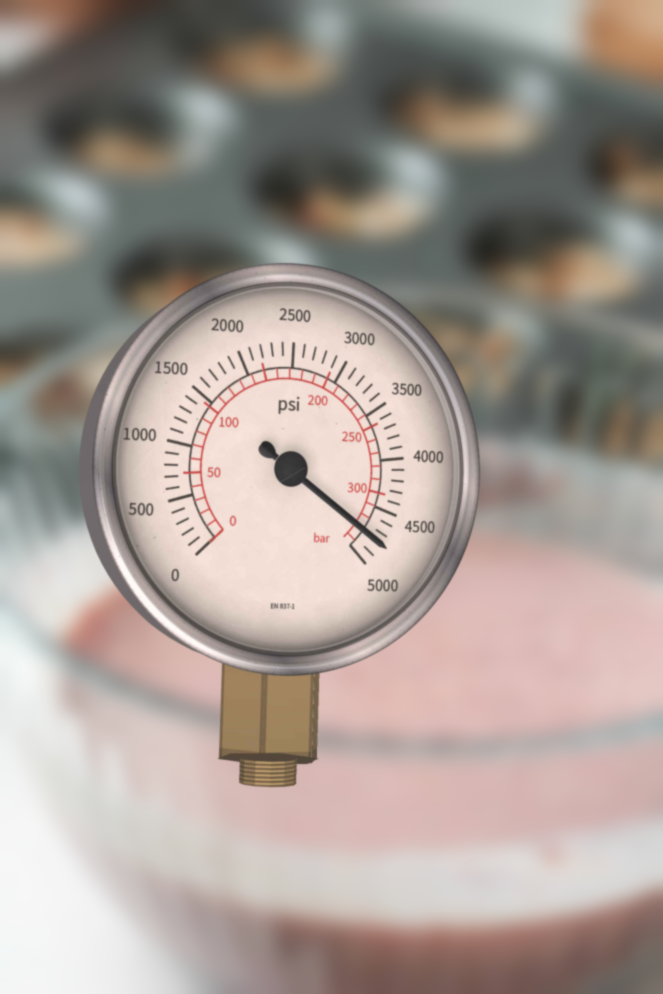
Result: 4800 psi
